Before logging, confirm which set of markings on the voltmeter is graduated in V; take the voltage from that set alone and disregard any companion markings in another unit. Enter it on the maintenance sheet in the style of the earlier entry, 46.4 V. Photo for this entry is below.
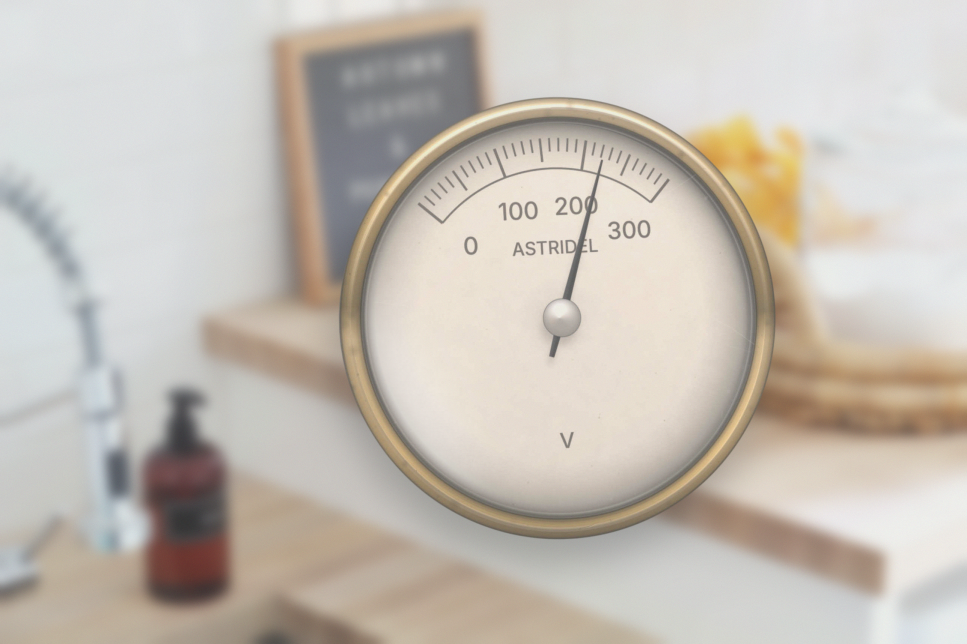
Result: 220 V
